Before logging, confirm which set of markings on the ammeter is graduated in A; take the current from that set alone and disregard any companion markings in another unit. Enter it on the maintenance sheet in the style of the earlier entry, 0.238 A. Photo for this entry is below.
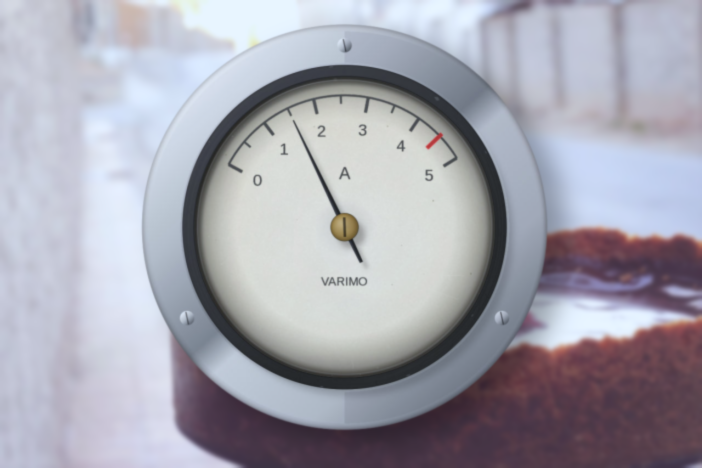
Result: 1.5 A
